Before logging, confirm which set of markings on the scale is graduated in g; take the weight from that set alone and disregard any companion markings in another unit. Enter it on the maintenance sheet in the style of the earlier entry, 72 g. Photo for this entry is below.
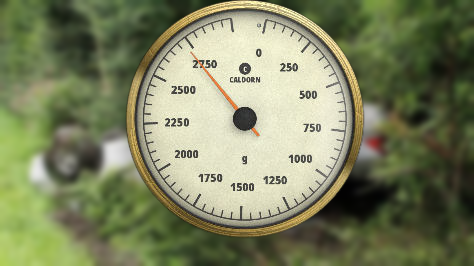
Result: 2725 g
